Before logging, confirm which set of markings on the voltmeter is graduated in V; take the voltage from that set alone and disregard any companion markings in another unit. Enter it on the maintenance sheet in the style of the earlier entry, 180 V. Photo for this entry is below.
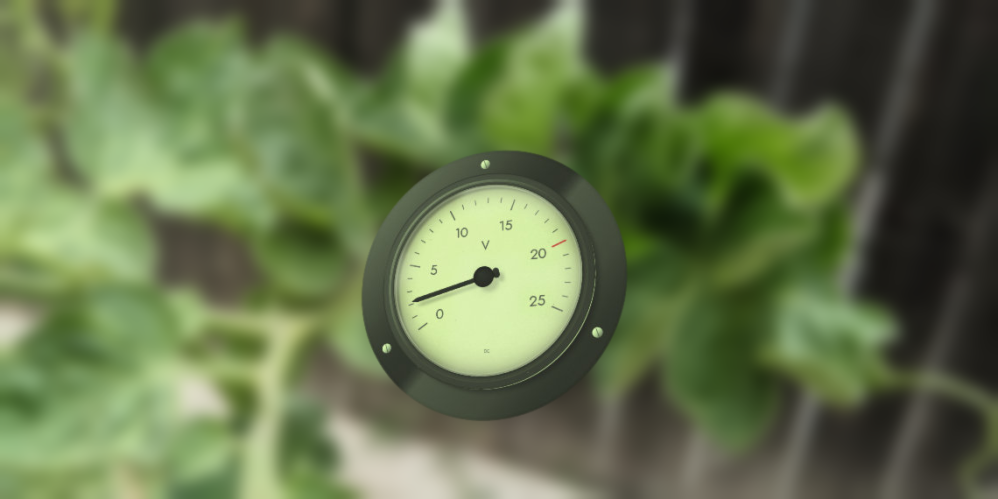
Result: 2 V
